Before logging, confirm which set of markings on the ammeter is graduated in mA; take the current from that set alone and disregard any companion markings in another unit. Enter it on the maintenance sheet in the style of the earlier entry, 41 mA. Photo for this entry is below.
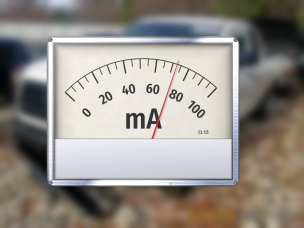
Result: 72.5 mA
